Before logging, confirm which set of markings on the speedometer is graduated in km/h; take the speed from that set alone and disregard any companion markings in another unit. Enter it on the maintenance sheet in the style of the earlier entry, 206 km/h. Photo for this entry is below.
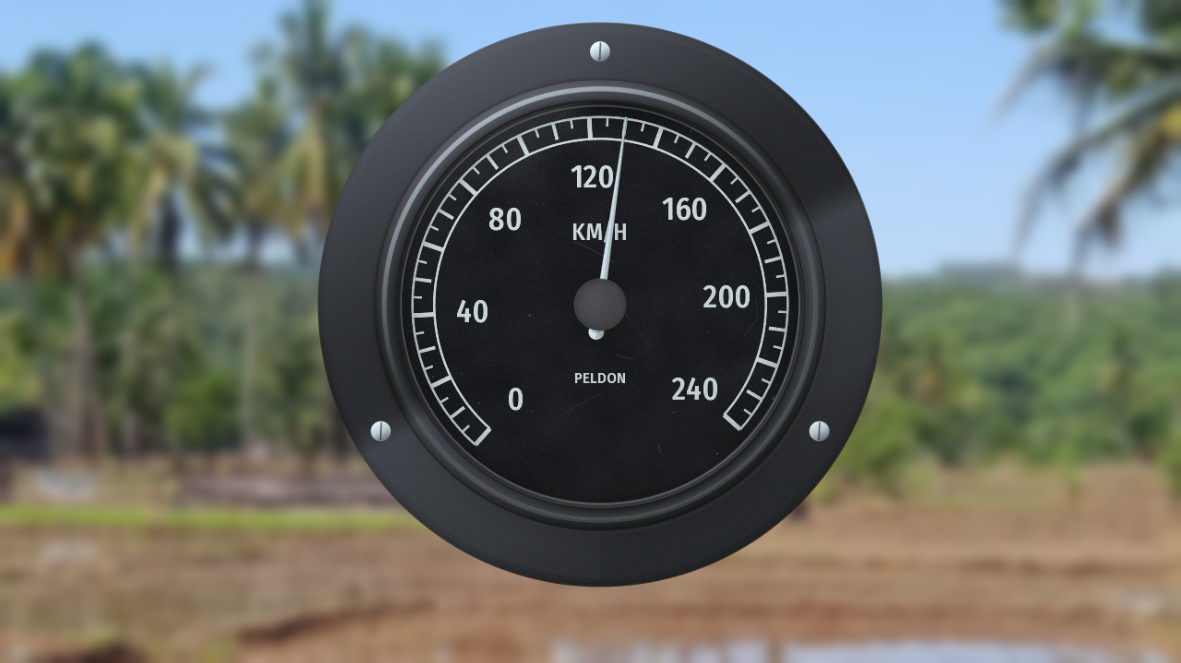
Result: 130 km/h
